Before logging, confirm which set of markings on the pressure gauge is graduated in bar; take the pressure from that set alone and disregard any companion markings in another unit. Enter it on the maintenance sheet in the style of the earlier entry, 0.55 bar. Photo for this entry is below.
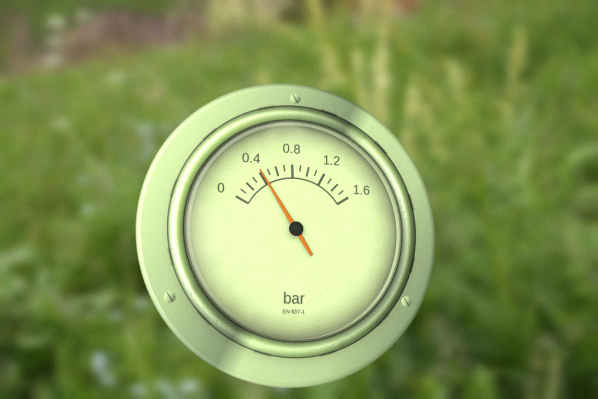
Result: 0.4 bar
